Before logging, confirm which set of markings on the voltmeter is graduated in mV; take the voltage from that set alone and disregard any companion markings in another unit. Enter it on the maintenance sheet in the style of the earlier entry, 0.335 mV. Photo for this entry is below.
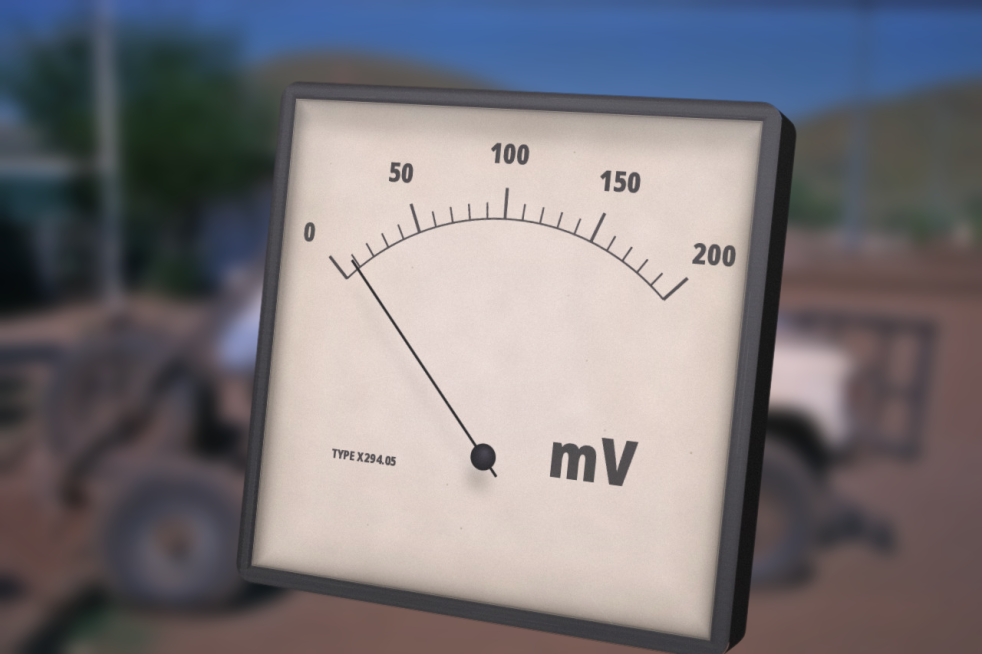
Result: 10 mV
